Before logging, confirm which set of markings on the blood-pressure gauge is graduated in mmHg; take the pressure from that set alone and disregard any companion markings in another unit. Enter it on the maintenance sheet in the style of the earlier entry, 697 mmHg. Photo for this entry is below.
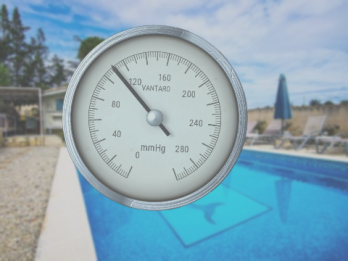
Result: 110 mmHg
